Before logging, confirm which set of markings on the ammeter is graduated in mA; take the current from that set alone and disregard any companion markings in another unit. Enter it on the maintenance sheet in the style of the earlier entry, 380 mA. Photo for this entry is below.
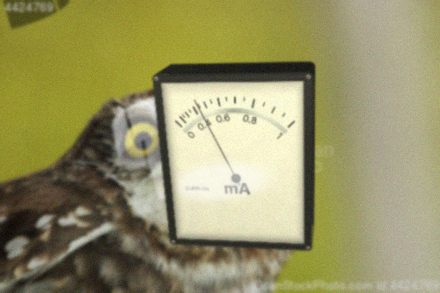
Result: 0.45 mA
